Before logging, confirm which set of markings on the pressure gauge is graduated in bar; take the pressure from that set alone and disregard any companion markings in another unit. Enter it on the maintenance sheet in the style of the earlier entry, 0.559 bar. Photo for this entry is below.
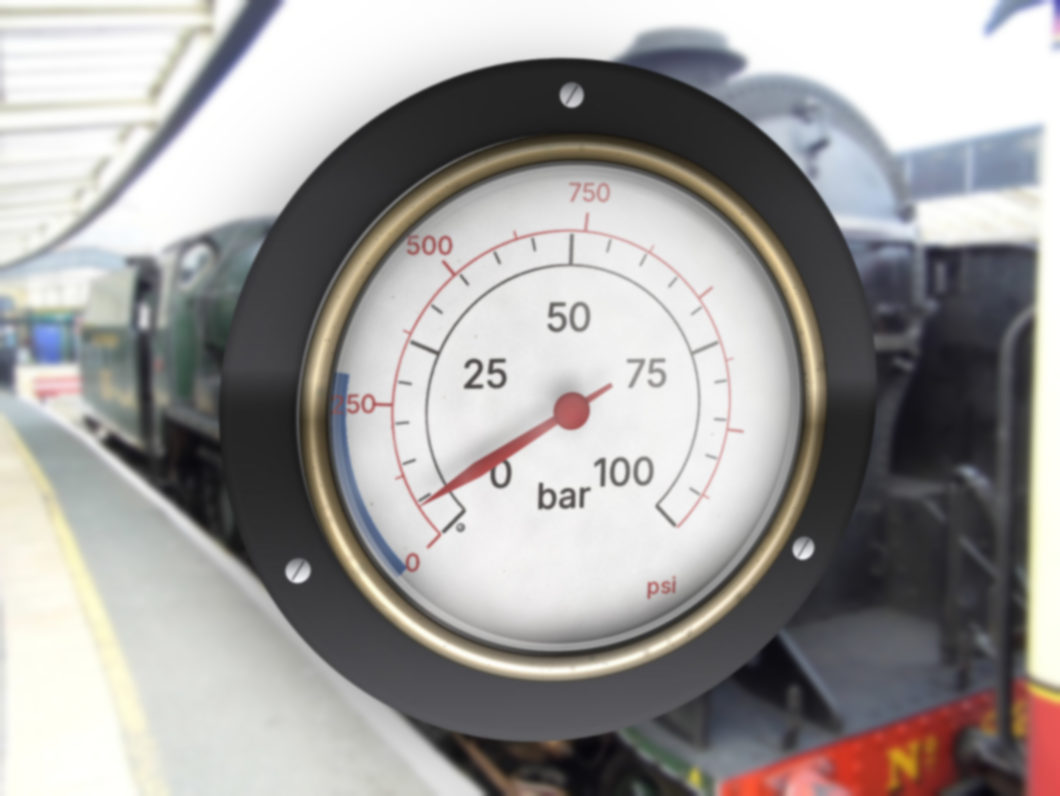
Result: 5 bar
